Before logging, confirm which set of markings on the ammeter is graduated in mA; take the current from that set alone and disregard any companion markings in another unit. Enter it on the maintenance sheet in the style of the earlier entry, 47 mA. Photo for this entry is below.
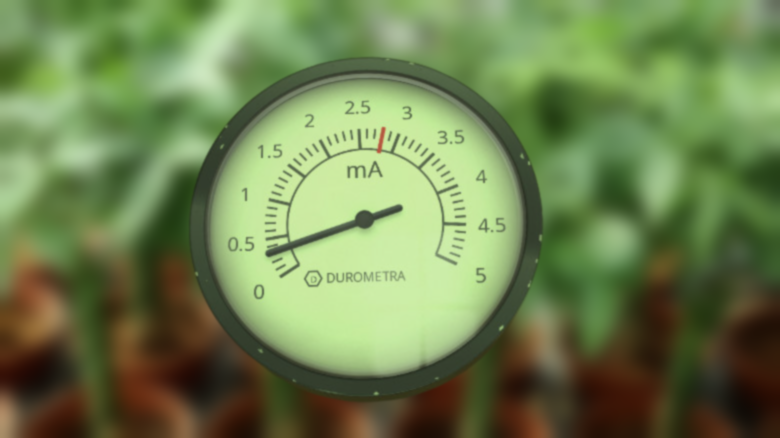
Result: 0.3 mA
